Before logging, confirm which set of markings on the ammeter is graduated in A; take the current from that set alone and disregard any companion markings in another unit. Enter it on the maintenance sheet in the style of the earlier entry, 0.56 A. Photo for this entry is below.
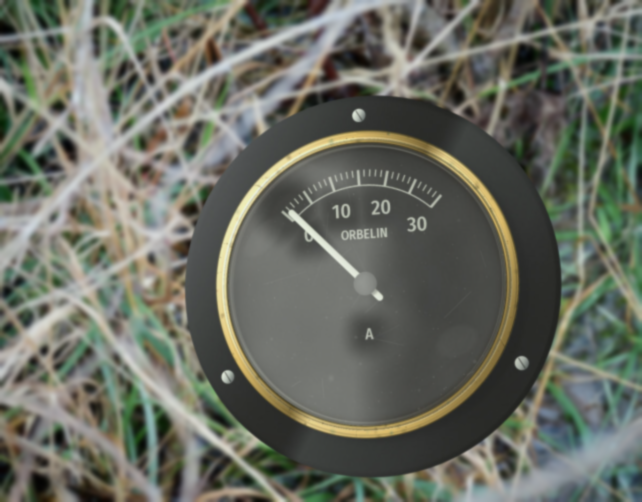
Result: 1 A
